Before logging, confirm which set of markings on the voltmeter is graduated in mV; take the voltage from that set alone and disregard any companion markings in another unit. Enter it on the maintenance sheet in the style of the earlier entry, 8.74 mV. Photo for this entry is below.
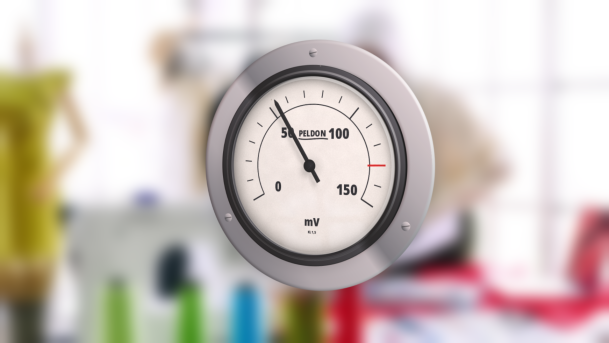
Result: 55 mV
